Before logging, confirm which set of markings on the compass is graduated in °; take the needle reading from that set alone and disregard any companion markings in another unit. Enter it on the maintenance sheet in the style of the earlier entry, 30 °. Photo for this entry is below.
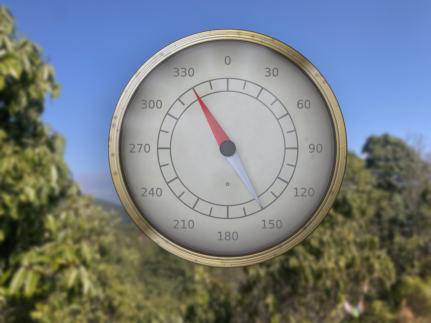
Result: 330 °
